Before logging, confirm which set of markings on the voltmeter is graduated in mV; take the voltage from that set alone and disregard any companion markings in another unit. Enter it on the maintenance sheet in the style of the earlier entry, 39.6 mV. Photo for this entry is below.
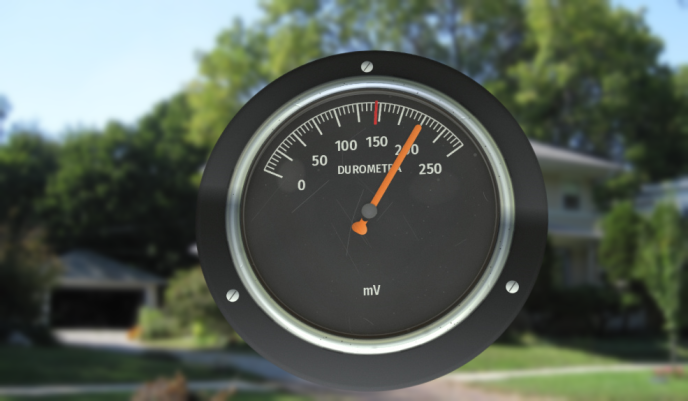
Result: 200 mV
